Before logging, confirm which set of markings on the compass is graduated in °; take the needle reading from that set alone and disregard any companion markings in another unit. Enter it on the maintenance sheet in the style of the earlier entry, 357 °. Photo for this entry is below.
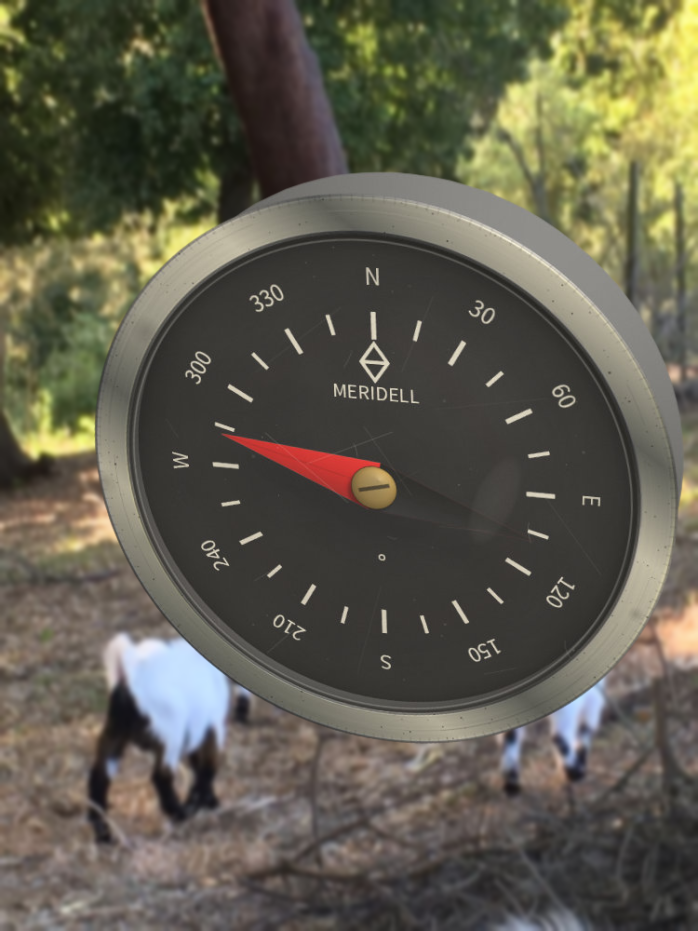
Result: 285 °
